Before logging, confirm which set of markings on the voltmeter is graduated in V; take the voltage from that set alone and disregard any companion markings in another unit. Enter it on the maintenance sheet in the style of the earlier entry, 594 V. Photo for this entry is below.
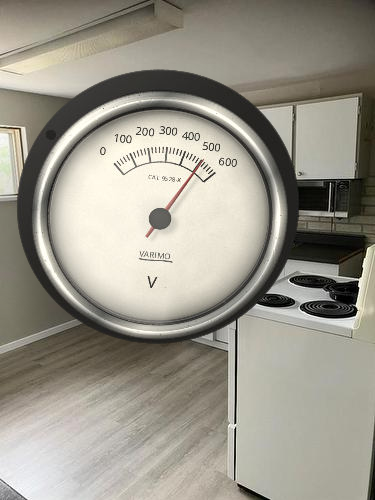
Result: 500 V
